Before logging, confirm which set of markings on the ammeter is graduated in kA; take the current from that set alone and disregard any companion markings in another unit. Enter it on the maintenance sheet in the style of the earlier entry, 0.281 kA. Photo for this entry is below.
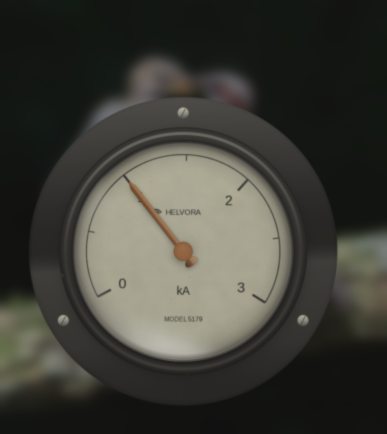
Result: 1 kA
